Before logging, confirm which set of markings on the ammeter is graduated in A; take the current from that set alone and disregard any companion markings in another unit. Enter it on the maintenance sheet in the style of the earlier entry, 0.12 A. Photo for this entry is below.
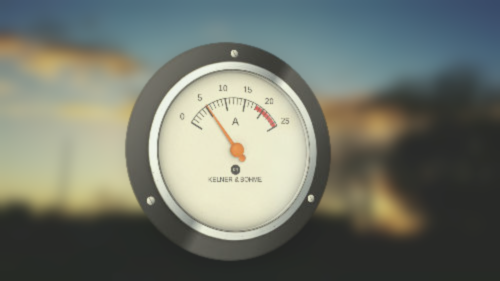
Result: 5 A
